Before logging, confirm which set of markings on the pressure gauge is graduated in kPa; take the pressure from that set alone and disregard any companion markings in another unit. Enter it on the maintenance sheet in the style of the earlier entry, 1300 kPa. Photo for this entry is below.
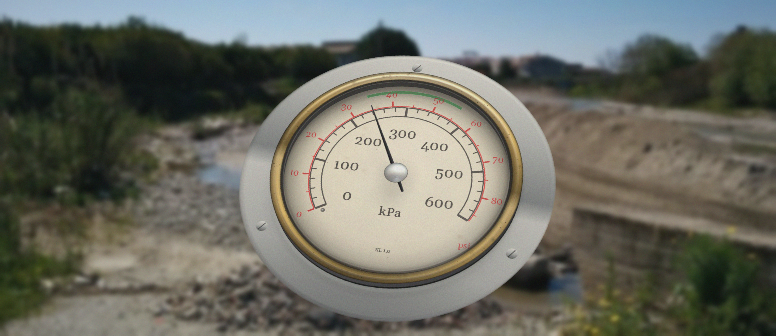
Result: 240 kPa
